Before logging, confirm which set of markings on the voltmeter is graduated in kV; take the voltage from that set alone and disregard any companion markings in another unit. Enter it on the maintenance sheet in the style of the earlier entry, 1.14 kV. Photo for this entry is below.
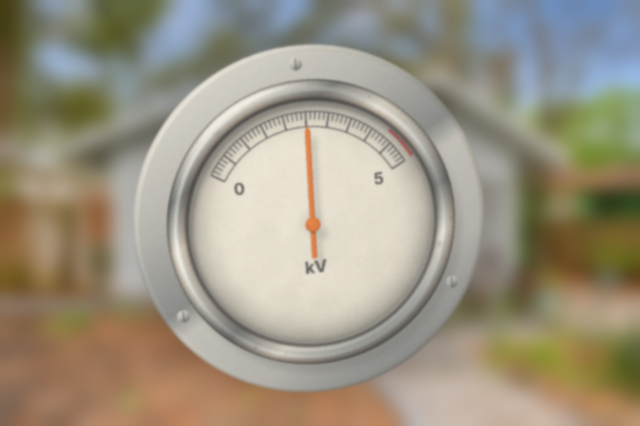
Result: 2.5 kV
